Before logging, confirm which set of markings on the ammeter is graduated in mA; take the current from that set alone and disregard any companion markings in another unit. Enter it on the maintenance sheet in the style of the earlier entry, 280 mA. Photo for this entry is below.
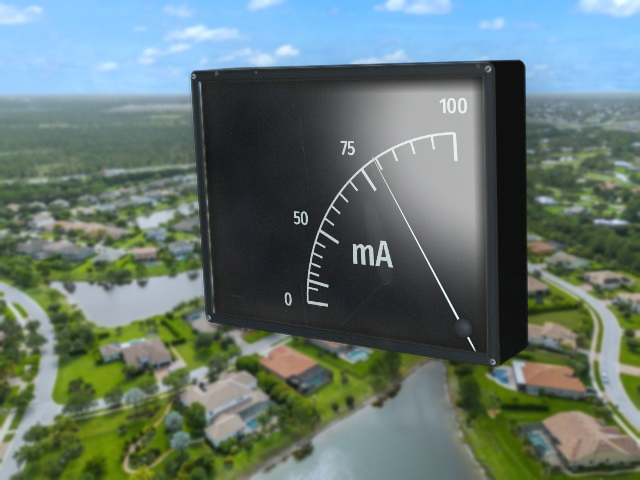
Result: 80 mA
